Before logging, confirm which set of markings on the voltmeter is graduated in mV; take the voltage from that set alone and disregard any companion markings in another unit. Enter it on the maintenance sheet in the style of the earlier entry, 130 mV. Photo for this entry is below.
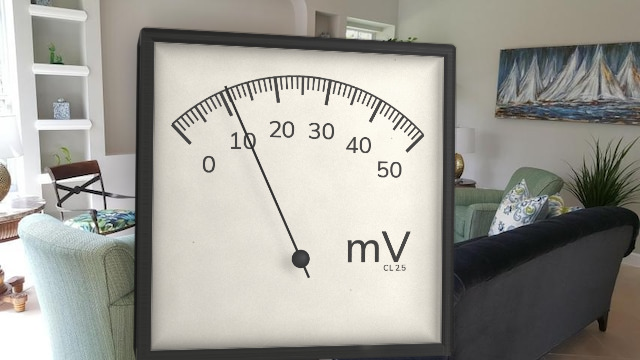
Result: 11 mV
